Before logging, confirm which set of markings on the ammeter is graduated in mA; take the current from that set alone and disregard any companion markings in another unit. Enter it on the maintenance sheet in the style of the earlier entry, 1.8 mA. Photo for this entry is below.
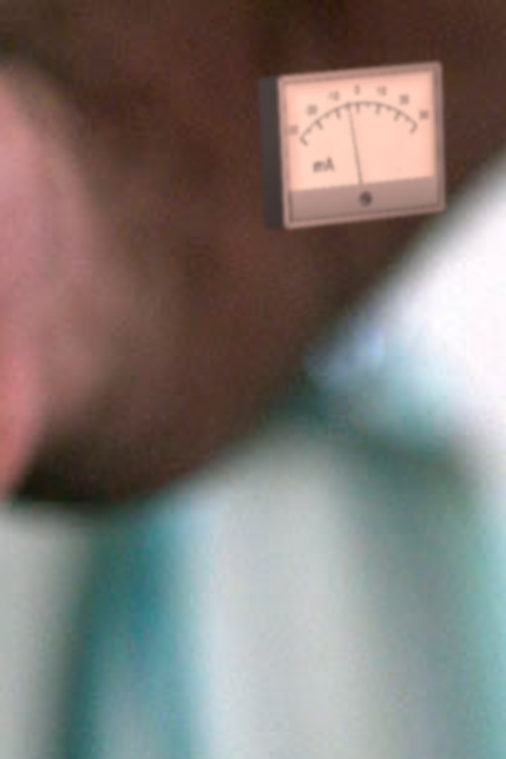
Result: -5 mA
